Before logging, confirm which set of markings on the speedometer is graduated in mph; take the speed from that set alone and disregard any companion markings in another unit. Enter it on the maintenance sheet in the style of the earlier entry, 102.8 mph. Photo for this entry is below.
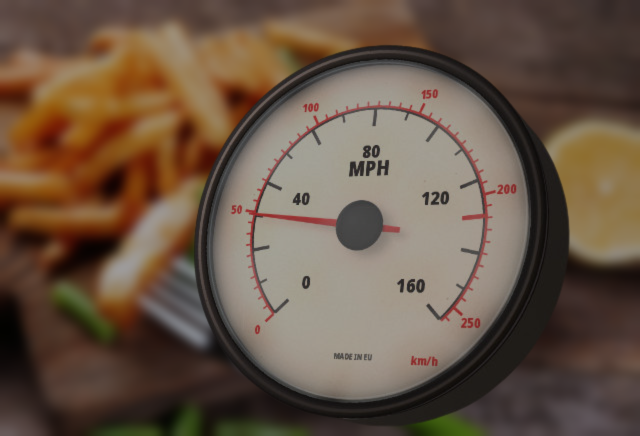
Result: 30 mph
